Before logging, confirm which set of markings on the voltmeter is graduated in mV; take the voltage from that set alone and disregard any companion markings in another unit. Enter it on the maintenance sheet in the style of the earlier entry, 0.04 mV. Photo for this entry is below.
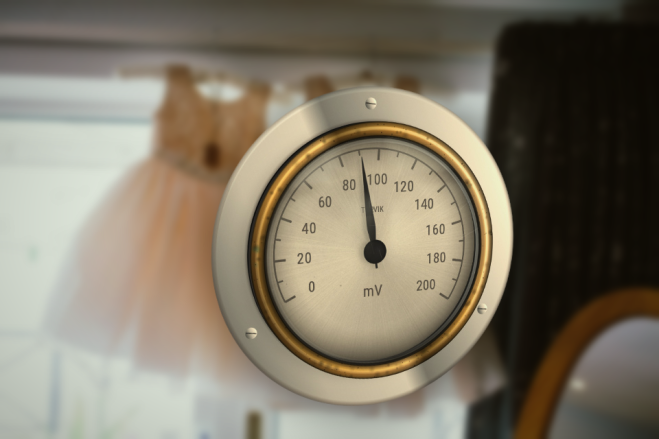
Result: 90 mV
